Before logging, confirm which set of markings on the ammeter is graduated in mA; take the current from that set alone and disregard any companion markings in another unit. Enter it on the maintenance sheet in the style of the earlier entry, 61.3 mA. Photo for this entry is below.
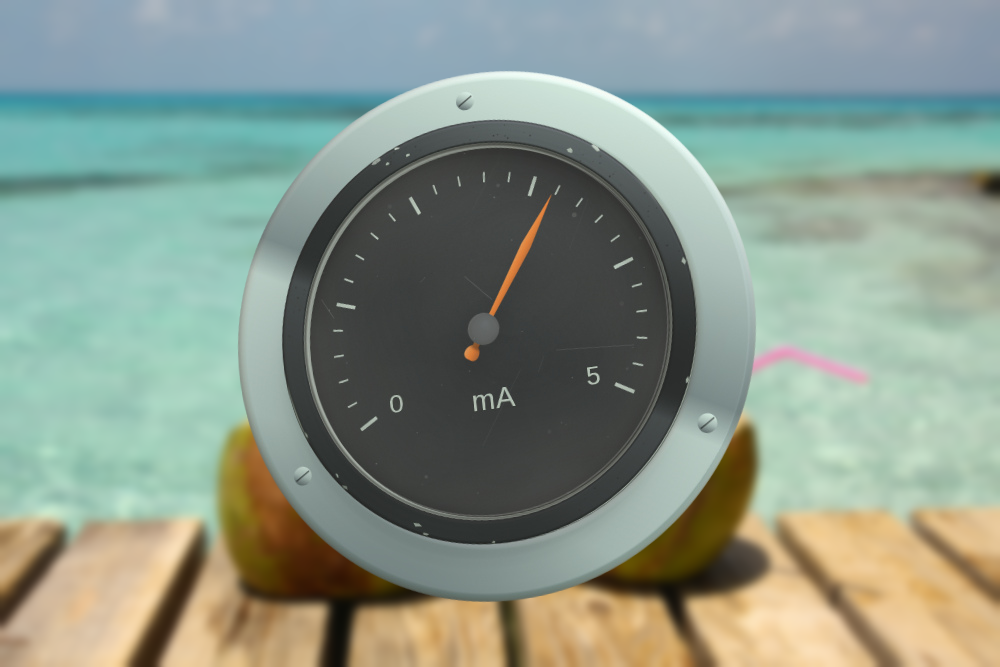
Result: 3.2 mA
